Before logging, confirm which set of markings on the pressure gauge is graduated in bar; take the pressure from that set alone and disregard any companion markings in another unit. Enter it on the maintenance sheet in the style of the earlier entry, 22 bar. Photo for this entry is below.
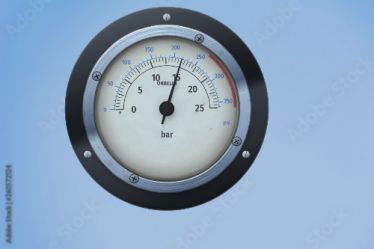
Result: 15 bar
